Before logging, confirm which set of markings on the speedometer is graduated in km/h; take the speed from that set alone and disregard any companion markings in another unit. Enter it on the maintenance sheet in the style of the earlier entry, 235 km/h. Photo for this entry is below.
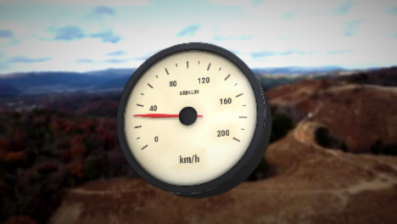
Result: 30 km/h
